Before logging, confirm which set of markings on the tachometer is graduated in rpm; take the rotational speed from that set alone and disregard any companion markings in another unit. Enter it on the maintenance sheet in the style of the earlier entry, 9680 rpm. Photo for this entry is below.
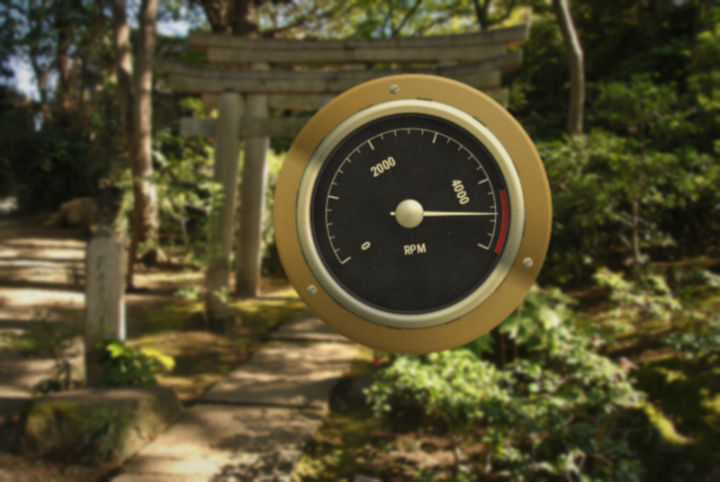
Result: 4500 rpm
